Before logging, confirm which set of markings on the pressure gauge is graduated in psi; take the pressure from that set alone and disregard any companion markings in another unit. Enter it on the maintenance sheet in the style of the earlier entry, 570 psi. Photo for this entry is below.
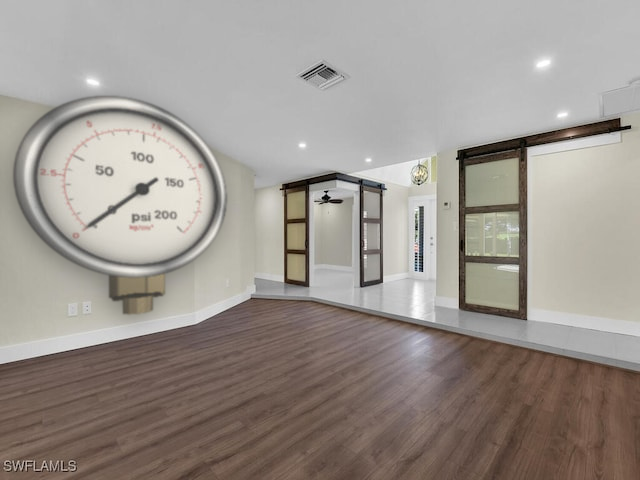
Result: 0 psi
